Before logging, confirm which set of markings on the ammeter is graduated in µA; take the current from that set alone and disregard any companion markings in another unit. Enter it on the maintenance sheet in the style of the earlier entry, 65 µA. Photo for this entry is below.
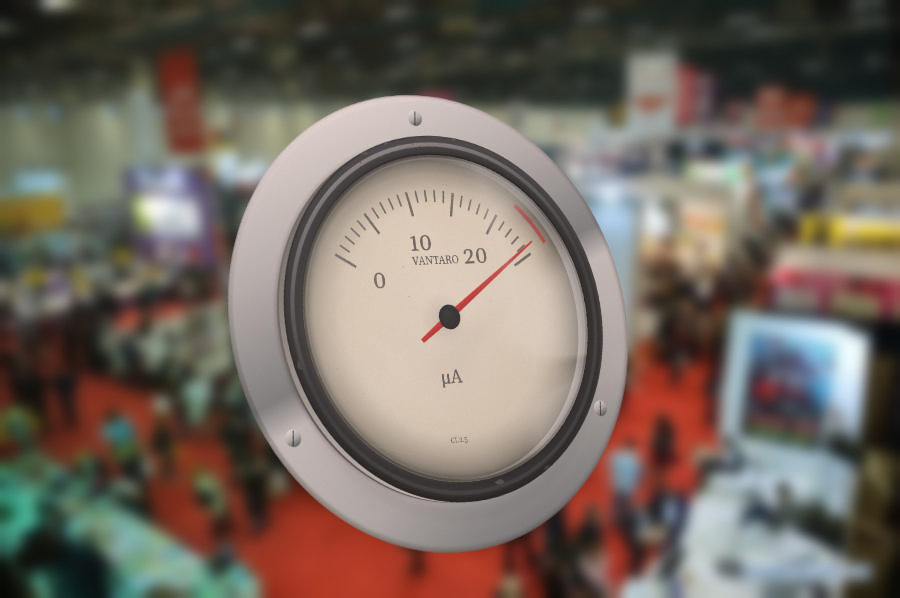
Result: 24 µA
